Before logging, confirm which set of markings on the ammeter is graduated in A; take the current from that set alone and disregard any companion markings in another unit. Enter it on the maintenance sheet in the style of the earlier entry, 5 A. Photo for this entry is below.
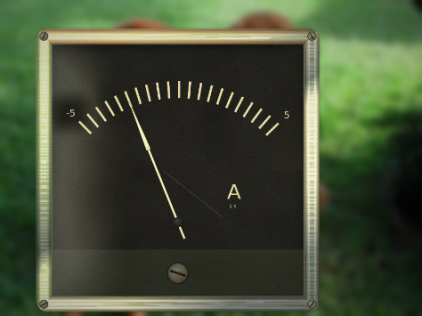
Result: -2.5 A
